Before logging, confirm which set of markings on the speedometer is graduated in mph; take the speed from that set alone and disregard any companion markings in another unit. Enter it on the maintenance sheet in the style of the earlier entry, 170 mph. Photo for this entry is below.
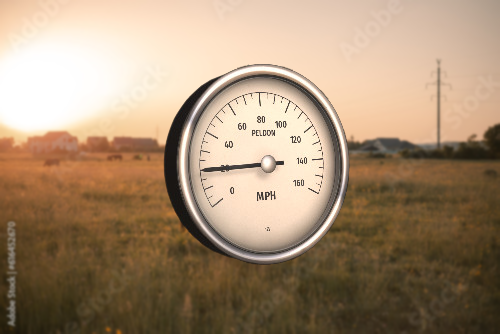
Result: 20 mph
